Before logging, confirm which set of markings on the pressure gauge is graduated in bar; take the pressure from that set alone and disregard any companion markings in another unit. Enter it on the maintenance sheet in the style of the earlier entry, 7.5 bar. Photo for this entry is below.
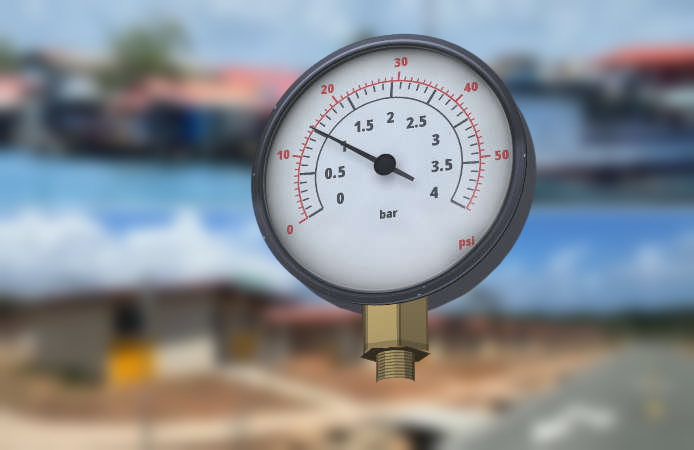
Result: 1 bar
